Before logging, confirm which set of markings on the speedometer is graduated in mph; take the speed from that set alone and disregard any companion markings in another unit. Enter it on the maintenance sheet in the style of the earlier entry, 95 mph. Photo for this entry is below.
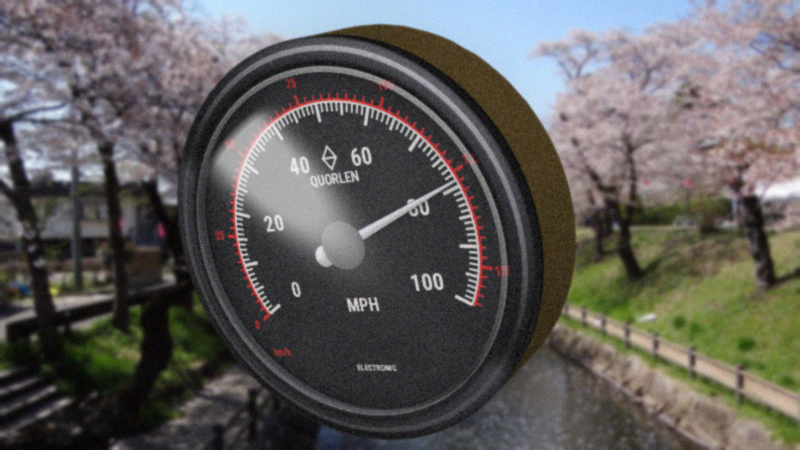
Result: 79 mph
